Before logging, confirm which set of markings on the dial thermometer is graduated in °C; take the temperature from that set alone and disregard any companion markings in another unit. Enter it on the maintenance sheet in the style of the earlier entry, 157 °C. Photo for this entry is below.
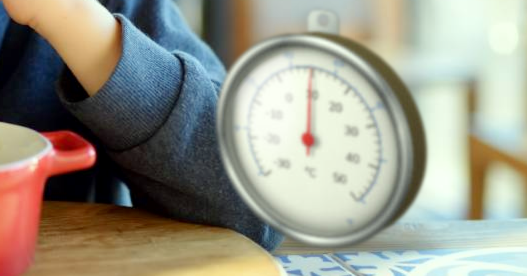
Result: 10 °C
